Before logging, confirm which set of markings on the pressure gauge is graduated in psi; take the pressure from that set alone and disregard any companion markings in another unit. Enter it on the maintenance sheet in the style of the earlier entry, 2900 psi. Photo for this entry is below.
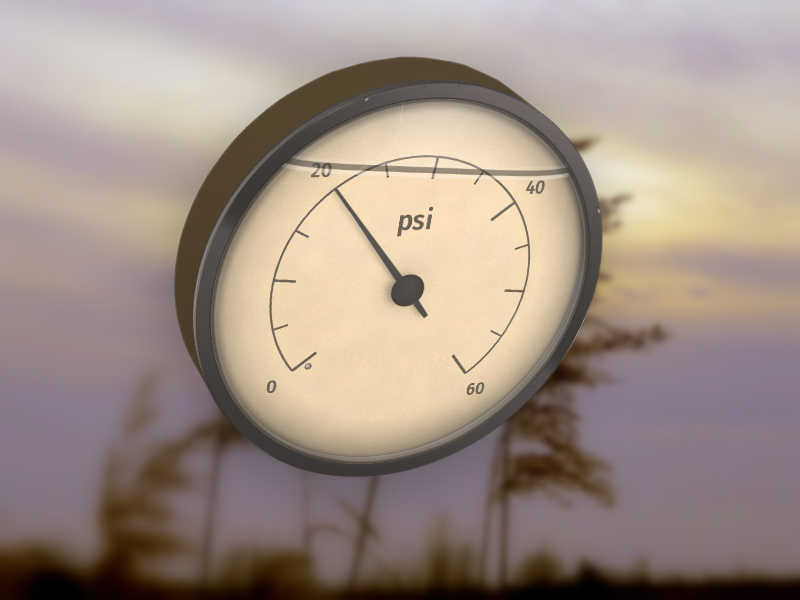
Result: 20 psi
